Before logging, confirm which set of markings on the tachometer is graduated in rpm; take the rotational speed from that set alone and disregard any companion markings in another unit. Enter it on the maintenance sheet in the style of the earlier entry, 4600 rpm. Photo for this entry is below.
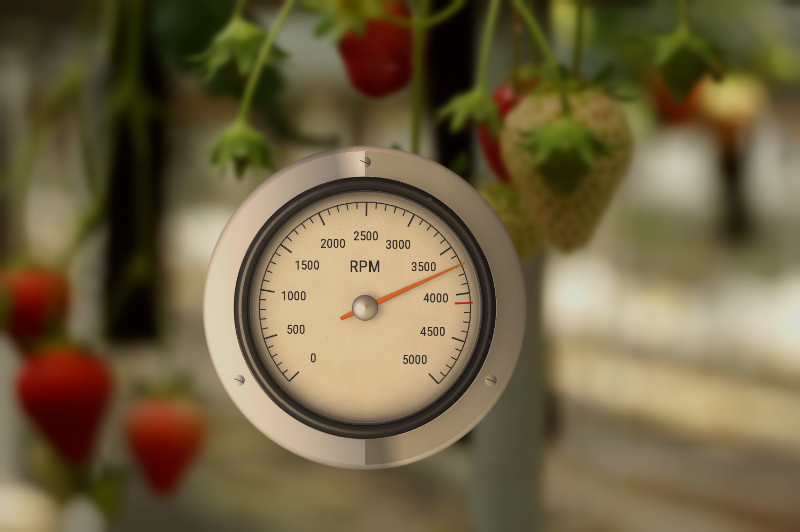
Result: 3700 rpm
